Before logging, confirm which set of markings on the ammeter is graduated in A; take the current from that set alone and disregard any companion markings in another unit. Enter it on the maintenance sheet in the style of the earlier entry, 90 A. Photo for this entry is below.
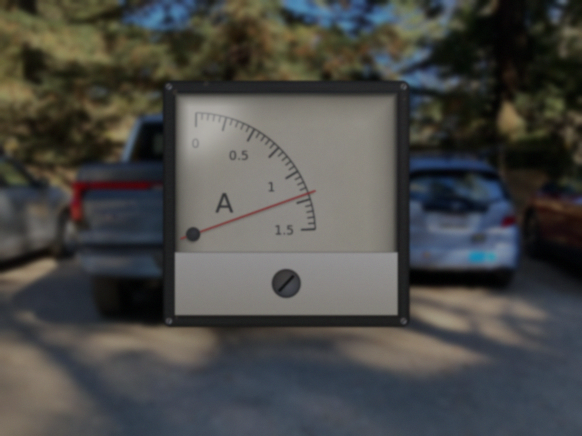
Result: 1.2 A
